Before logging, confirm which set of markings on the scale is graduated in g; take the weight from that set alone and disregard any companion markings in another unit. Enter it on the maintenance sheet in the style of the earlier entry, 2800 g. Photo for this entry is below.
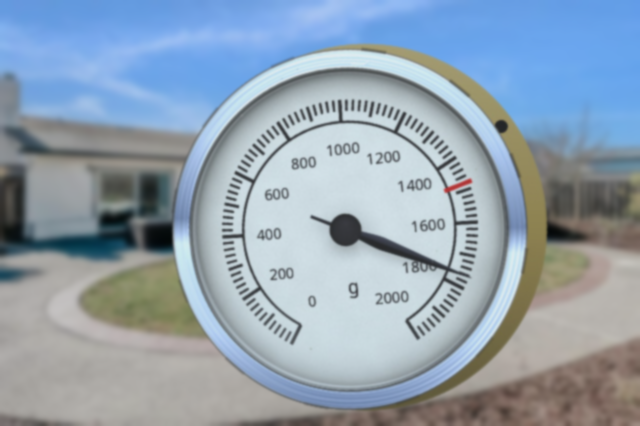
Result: 1760 g
